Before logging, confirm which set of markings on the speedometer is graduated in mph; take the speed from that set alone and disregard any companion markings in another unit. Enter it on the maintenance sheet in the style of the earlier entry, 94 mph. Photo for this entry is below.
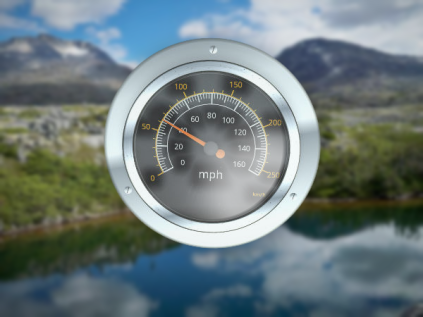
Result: 40 mph
